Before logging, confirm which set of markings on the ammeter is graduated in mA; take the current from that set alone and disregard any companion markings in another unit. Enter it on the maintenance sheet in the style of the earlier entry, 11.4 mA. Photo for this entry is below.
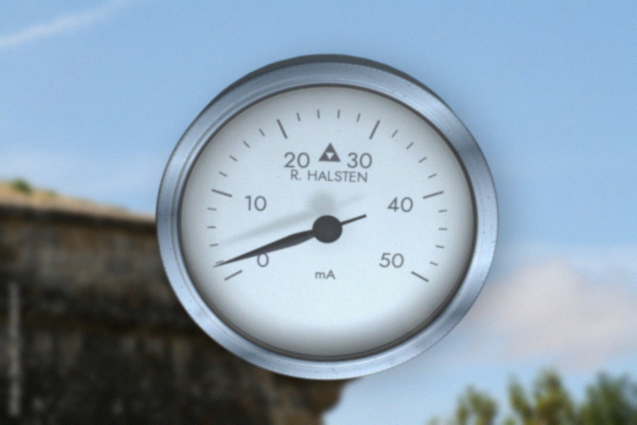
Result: 2 mA
